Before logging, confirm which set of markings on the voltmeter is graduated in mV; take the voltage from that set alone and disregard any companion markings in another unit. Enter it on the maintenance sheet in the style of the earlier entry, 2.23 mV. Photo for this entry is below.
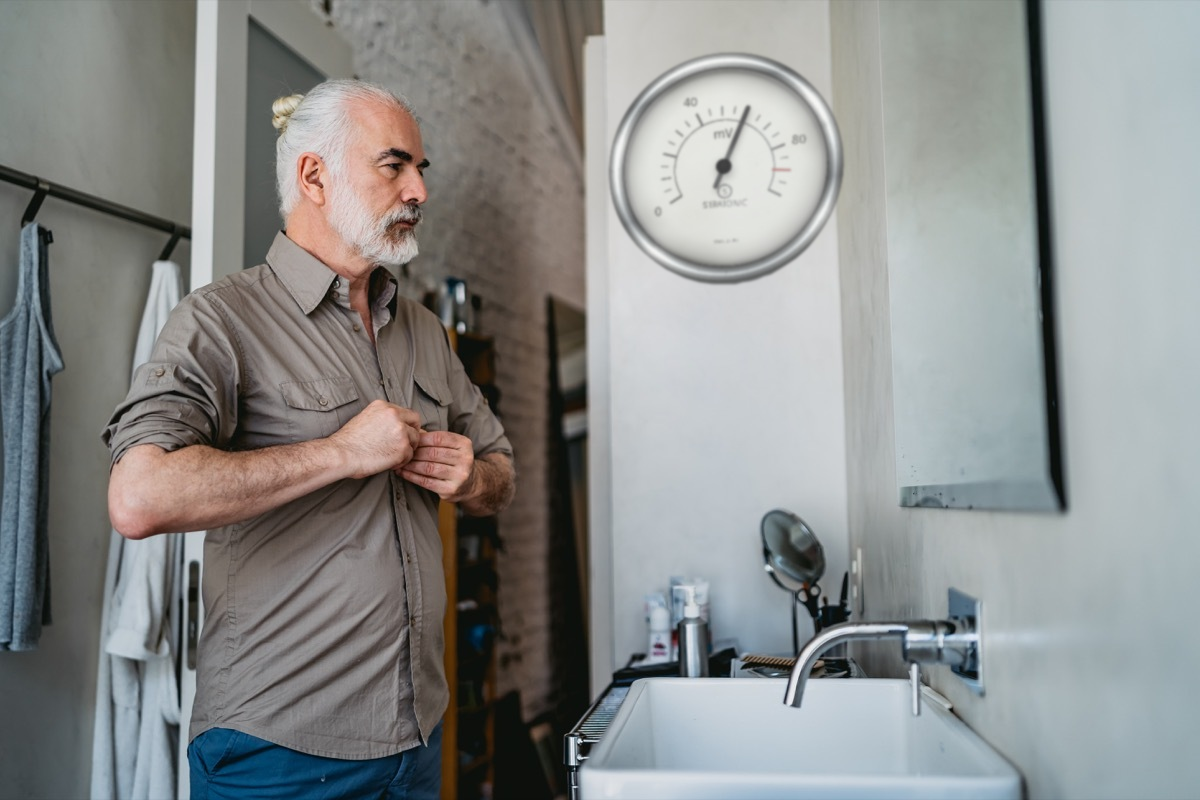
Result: 60 mV
